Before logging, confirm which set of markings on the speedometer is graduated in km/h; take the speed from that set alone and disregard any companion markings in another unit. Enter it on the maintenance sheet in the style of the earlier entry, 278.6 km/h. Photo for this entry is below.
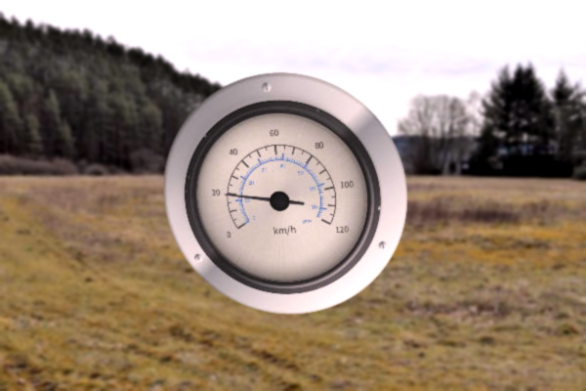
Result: 20 km/h
